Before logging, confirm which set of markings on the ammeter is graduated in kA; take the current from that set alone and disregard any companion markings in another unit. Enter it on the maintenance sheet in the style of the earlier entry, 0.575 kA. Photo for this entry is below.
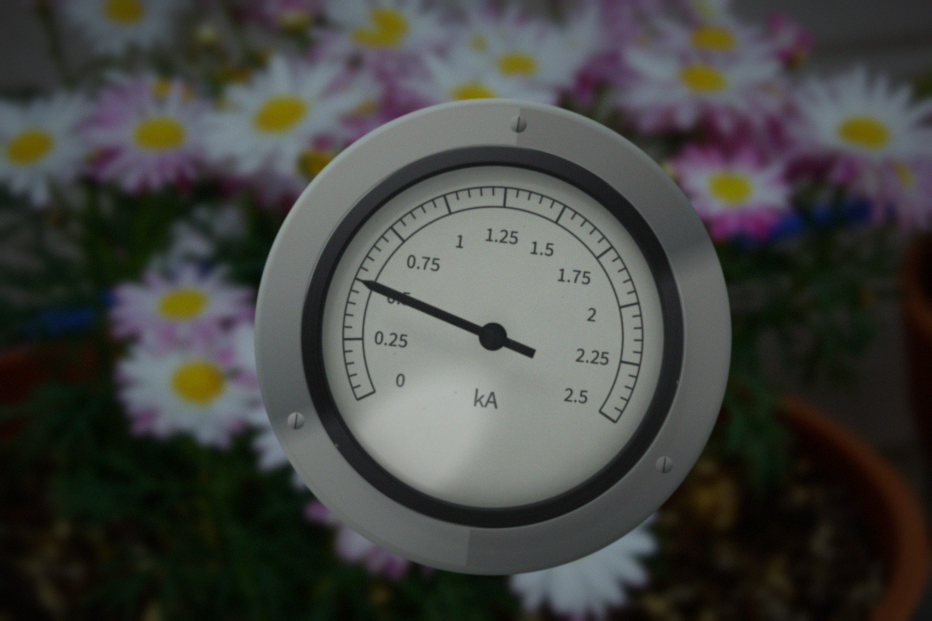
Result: 0.5 kA
